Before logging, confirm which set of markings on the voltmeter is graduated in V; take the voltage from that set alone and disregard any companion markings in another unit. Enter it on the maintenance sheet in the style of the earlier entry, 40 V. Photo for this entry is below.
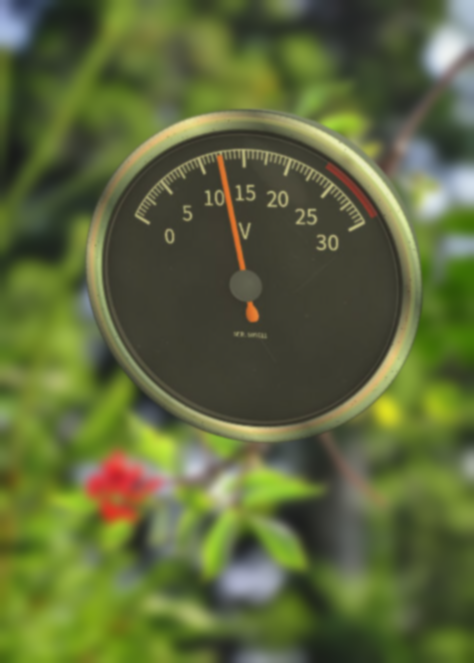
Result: 12.5 V
